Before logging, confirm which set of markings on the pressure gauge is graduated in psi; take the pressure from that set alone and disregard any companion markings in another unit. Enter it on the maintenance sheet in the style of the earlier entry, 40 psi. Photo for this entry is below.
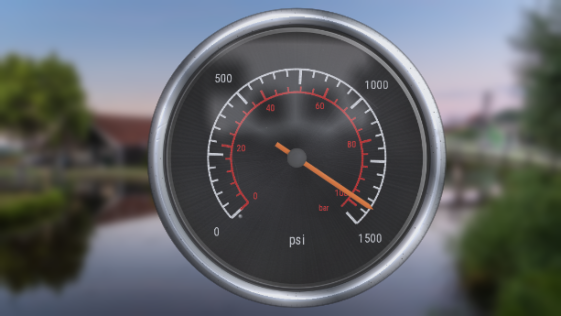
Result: 1425 psi
